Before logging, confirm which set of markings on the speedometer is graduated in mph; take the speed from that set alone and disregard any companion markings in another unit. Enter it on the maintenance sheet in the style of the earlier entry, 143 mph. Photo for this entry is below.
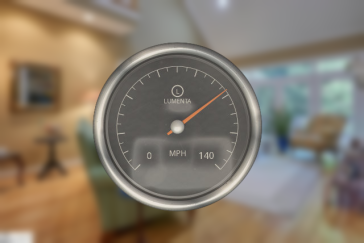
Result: 97.5 mph
